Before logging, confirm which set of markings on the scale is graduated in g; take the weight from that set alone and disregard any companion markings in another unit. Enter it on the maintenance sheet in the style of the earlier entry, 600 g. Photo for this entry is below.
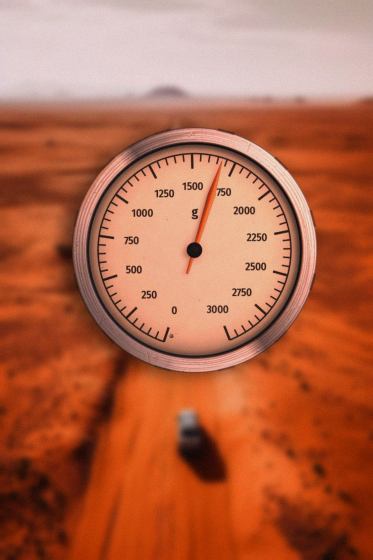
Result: 1675 g
